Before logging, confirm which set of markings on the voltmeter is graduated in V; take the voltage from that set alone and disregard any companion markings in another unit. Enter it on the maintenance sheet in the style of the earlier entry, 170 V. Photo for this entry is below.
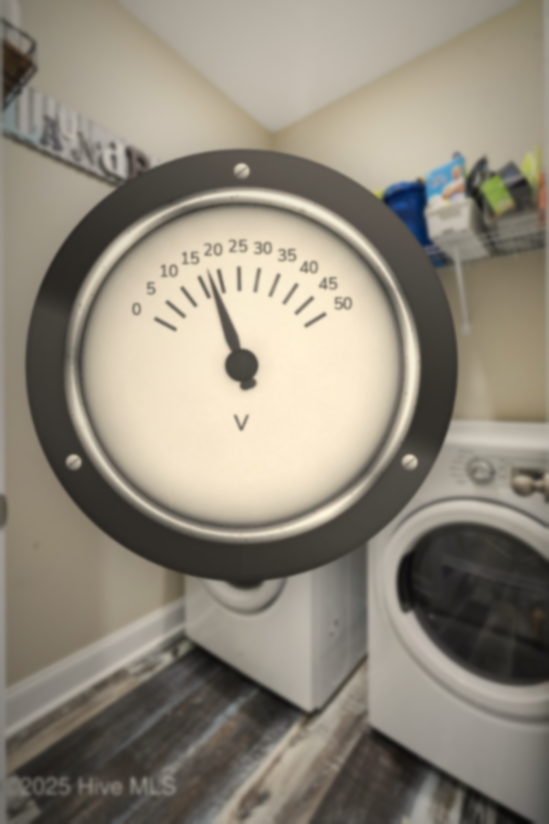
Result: 17.5 V
